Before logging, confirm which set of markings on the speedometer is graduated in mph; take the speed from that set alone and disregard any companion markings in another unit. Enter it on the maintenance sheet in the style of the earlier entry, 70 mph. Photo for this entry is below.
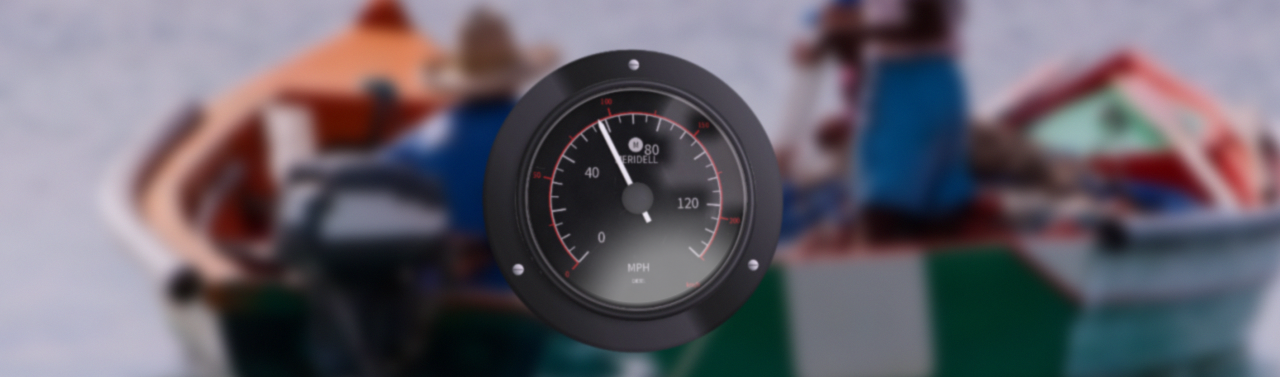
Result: 57.5 mph
